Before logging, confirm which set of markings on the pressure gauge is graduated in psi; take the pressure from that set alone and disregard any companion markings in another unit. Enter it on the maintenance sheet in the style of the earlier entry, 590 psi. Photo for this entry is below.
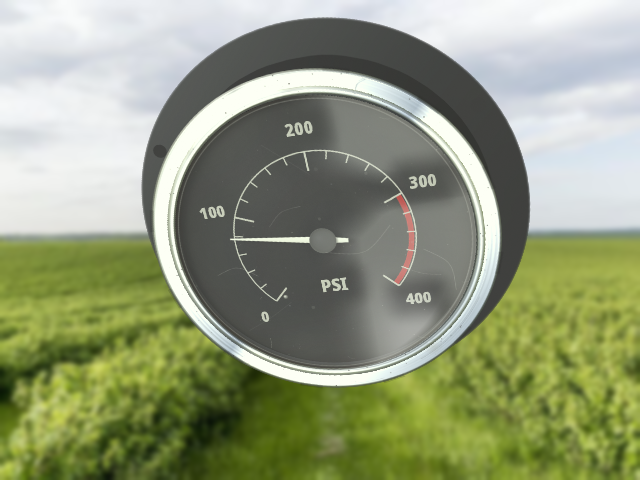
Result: 80 psi
